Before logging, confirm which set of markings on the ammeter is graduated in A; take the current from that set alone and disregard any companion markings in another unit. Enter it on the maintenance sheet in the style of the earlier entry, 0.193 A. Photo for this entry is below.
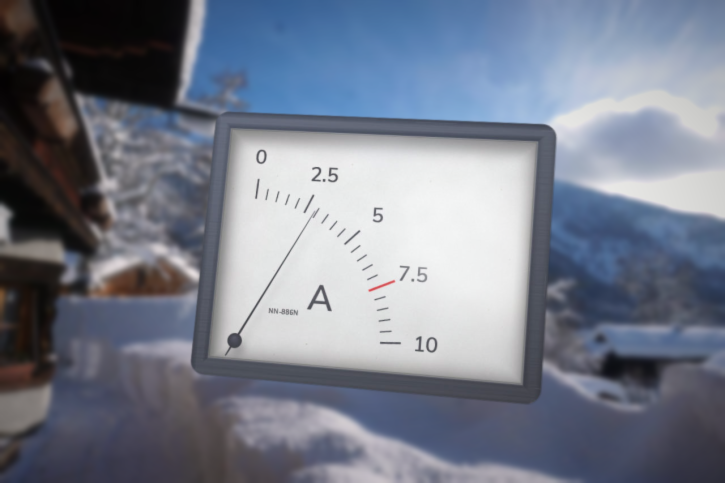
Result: 3 A
